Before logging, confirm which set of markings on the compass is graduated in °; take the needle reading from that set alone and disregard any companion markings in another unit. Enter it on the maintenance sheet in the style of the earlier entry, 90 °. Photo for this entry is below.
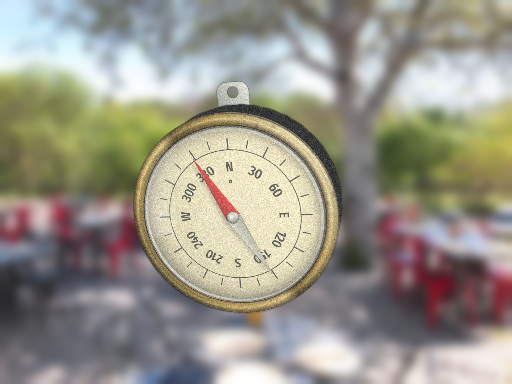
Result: 330 °
